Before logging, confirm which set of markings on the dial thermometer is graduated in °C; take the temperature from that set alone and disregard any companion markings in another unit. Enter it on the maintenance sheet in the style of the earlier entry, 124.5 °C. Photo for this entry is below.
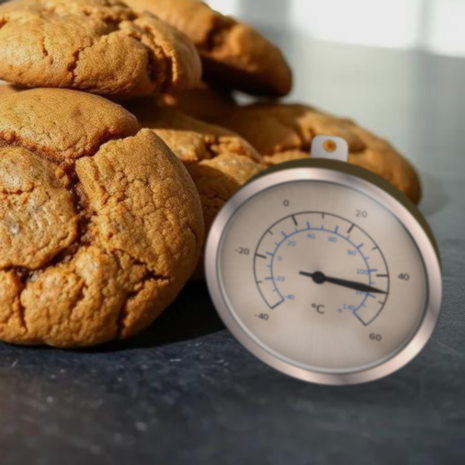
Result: 45 °C
